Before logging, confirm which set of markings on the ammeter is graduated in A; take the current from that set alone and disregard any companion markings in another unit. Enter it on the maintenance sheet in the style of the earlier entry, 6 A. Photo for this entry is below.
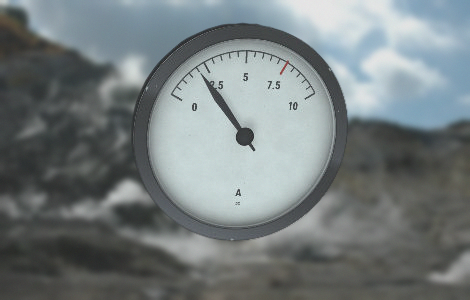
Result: 2 A
